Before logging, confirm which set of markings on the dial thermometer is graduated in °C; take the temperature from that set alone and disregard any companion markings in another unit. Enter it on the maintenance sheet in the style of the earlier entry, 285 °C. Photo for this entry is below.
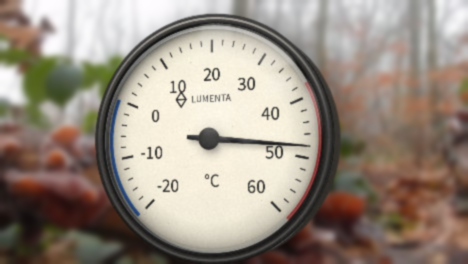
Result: 48 °C
